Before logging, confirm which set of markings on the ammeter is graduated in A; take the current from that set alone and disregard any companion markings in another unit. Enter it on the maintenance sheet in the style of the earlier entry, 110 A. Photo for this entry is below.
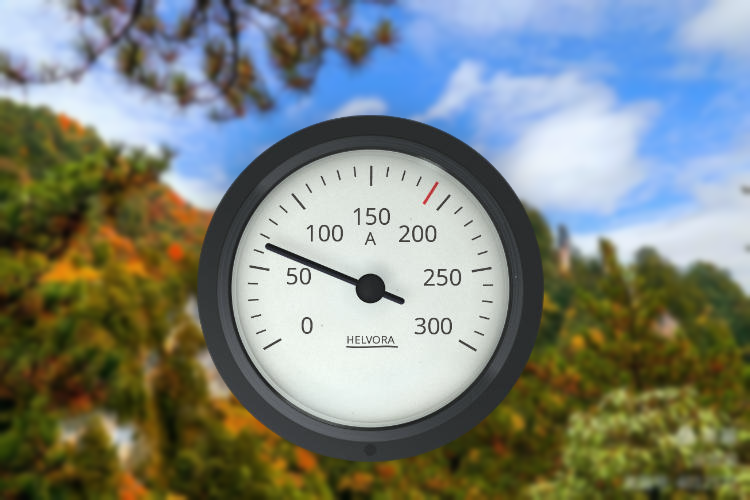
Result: 65 A
